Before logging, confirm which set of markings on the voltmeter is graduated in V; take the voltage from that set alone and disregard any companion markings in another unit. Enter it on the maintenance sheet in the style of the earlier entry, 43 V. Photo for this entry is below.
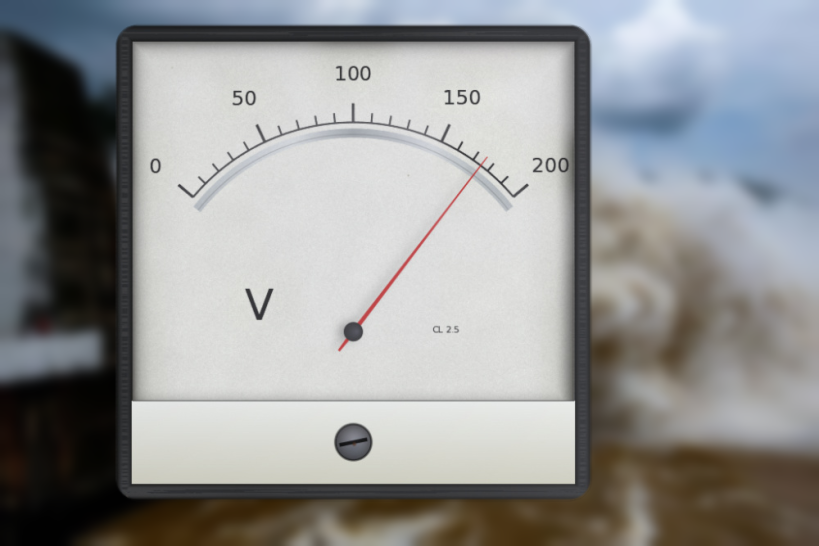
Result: 175 V
